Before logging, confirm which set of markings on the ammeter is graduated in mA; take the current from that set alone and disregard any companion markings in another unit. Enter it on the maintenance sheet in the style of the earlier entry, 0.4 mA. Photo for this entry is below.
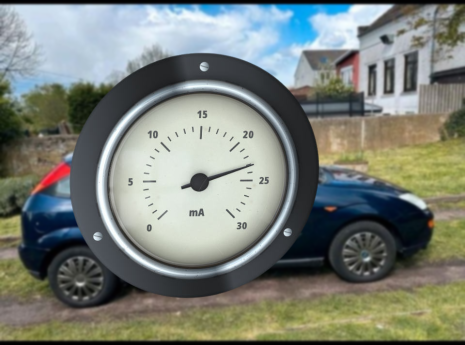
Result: 23 mA
